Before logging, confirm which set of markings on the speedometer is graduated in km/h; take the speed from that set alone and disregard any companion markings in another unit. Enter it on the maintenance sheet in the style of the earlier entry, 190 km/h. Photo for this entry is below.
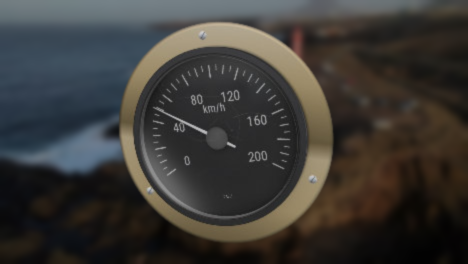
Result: 50 km/h
